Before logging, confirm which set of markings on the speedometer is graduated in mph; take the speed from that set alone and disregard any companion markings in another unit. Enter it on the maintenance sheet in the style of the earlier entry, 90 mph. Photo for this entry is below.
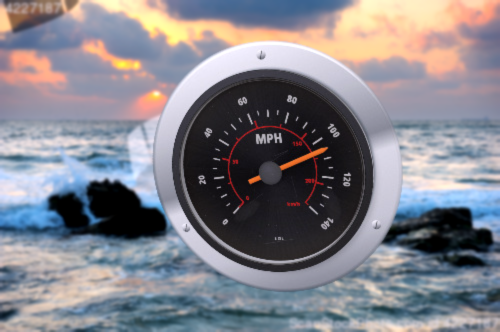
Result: 105 mph
